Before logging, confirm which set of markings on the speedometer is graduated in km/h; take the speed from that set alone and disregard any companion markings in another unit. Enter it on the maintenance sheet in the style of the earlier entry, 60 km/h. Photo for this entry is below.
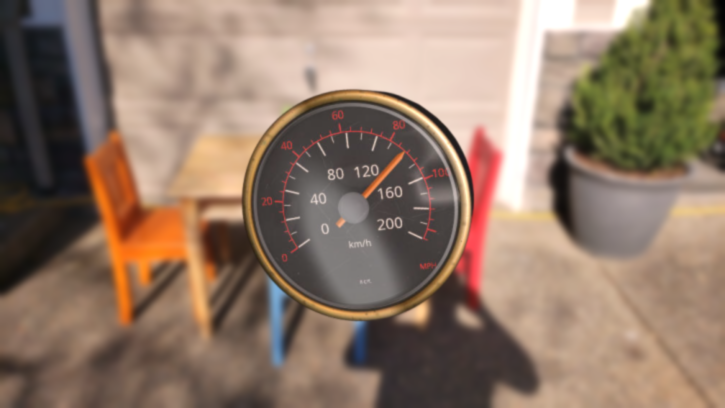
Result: 140 km/h
